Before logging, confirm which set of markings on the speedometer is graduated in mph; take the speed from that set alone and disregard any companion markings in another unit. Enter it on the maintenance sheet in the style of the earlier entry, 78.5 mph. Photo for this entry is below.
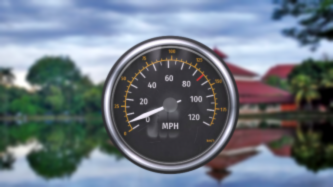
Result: 5 mph
